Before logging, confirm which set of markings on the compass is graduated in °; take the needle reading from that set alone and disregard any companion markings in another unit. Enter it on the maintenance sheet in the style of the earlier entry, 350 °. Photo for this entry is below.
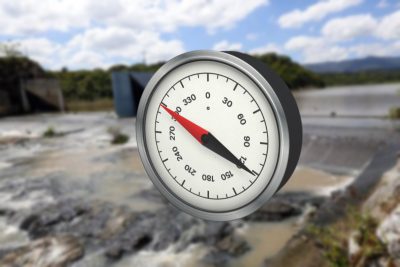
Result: 300 °
